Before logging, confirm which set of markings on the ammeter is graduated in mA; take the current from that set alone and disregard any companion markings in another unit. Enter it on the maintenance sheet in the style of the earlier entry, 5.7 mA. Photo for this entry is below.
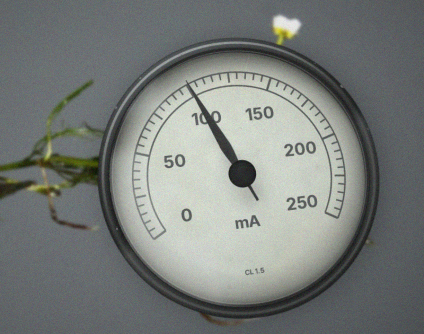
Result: 100 mA
